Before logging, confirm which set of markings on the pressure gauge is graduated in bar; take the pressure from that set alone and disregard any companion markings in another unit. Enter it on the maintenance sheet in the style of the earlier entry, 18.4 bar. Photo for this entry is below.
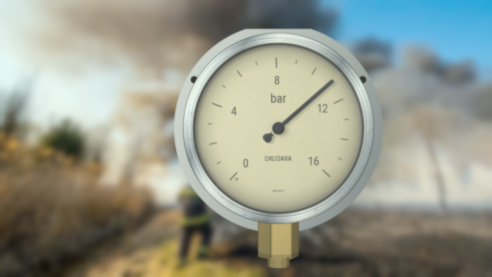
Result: 11 bar
